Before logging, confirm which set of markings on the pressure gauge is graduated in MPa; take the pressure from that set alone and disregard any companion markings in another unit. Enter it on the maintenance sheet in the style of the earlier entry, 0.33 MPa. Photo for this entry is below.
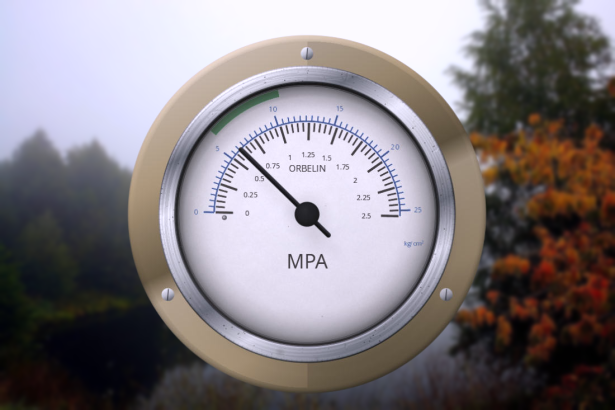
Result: 0.6 MPa
